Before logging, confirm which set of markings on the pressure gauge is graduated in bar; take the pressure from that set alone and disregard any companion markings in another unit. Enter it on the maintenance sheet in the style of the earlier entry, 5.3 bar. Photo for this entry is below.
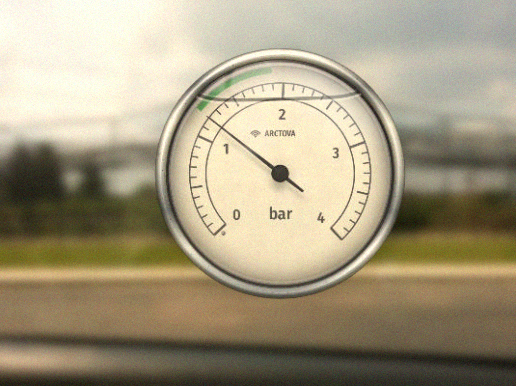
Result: 1.2 bar
